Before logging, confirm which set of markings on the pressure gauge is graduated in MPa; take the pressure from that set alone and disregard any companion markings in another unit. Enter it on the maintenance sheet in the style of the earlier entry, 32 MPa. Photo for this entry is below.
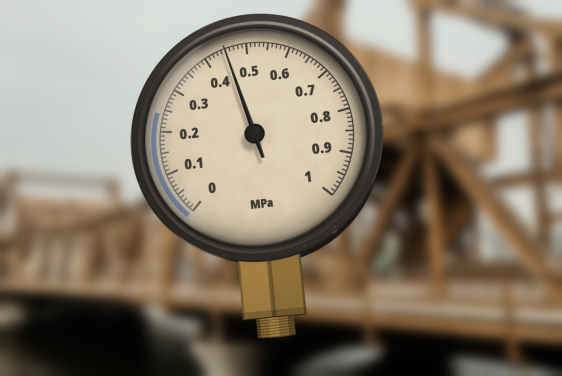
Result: 0.45 MPa
